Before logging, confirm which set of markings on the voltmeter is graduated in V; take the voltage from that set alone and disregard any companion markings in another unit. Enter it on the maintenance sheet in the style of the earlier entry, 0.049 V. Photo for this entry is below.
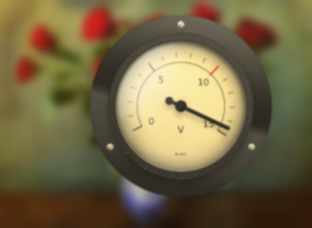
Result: 14.5 V
